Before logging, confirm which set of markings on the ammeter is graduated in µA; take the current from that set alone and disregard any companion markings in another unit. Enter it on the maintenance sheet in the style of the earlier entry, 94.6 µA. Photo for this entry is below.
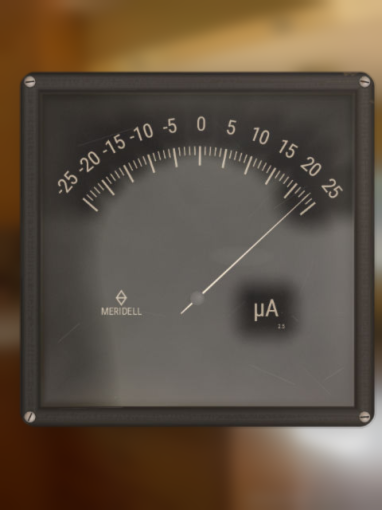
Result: 23 µA
